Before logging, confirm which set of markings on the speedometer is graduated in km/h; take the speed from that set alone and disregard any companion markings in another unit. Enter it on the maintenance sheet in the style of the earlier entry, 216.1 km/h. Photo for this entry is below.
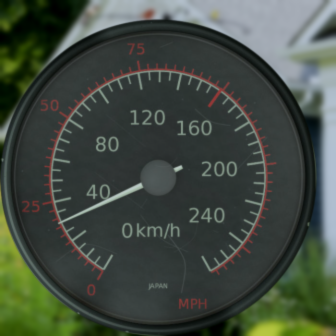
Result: 30 km/h
